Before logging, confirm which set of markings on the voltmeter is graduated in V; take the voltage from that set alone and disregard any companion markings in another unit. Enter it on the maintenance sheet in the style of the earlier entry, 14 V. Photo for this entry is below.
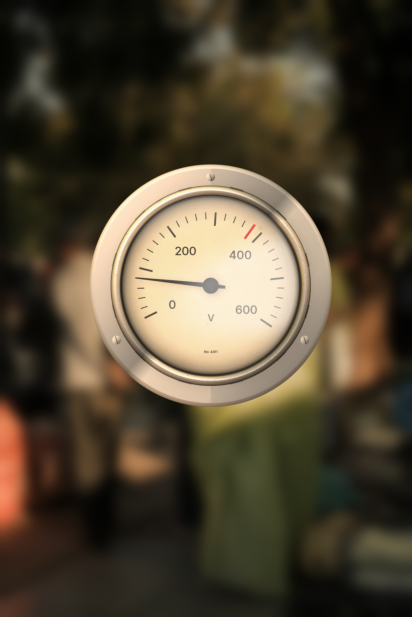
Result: 80 V
